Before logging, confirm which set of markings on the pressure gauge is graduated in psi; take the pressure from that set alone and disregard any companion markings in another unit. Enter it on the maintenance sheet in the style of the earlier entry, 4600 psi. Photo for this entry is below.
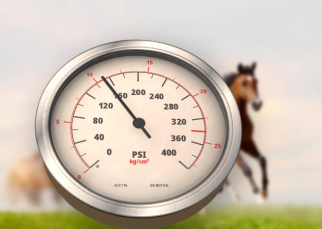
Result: 150 psi
